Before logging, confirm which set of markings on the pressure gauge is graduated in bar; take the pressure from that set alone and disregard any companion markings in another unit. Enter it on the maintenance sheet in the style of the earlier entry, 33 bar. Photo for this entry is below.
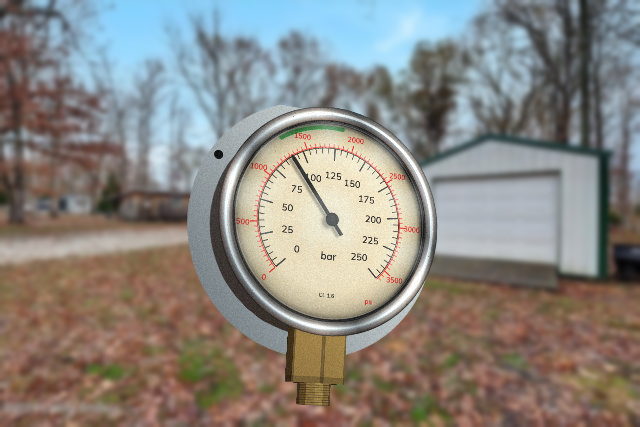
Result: 90 bar
